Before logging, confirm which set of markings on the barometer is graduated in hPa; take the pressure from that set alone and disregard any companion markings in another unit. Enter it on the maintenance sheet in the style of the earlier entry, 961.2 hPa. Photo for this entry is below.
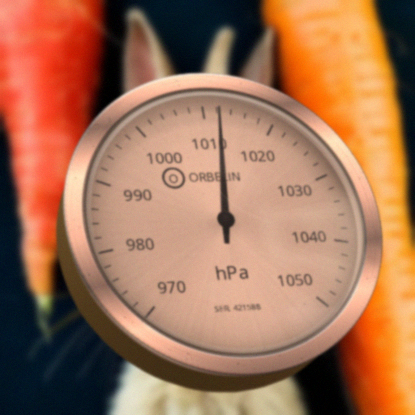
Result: 1012 hPa
